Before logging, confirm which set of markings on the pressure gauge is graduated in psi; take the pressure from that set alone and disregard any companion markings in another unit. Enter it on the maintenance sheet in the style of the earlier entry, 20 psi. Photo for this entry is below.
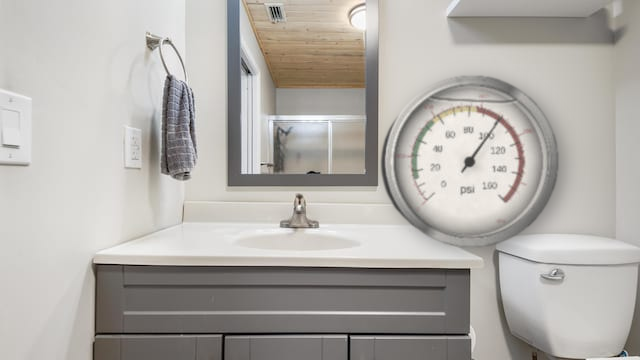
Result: 100 psi
